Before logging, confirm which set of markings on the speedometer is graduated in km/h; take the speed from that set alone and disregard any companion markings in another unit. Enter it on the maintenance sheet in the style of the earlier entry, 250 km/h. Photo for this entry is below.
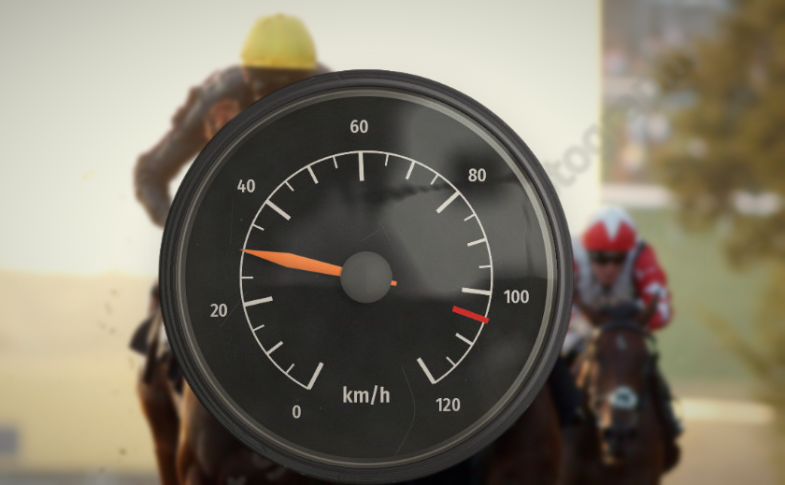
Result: 30 km/h
